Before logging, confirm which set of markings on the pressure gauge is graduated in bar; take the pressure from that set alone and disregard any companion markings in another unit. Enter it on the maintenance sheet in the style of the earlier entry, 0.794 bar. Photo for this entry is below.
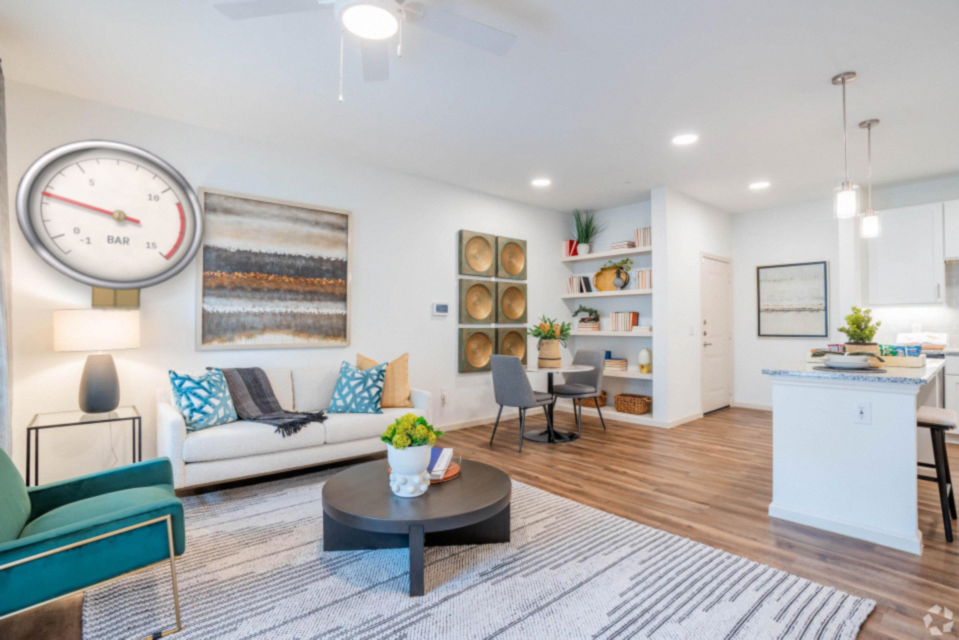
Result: 2.5 bar
